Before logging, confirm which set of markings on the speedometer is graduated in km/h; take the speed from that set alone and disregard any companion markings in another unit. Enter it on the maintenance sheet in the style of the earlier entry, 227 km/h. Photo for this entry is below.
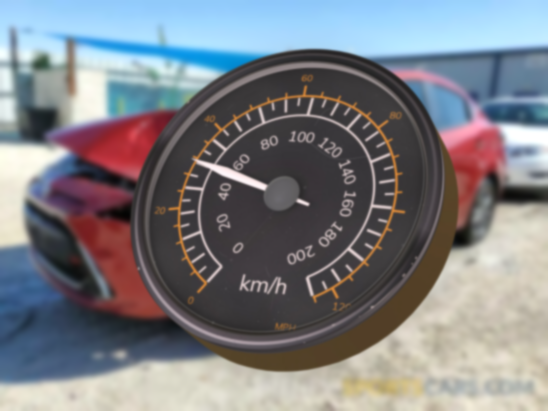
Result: 50 km/h
